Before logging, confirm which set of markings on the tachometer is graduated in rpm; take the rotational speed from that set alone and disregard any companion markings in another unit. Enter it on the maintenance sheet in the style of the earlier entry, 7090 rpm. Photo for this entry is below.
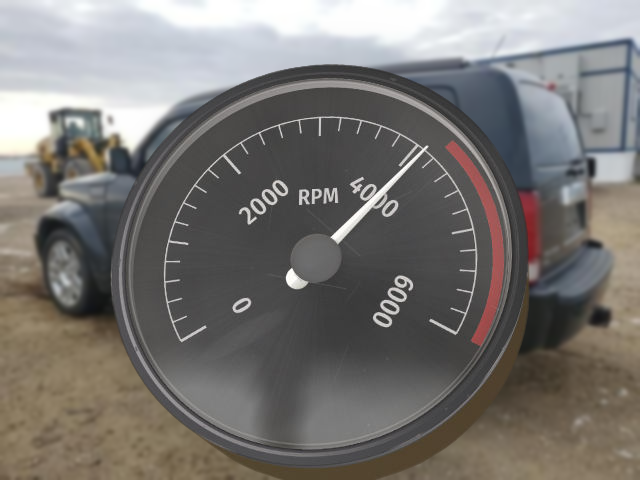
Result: 4100 rpm
